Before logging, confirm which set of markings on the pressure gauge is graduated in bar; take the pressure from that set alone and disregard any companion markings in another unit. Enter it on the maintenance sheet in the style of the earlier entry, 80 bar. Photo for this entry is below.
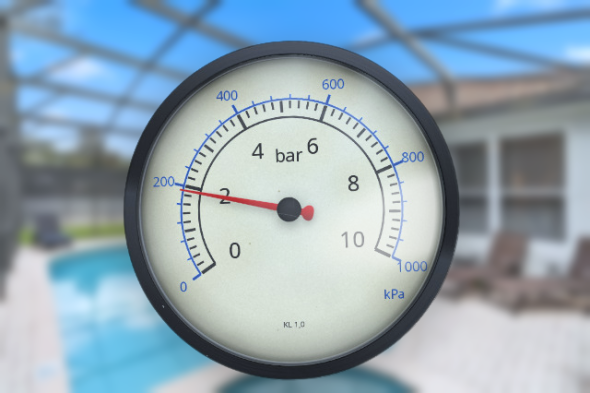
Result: 1.9 bar
